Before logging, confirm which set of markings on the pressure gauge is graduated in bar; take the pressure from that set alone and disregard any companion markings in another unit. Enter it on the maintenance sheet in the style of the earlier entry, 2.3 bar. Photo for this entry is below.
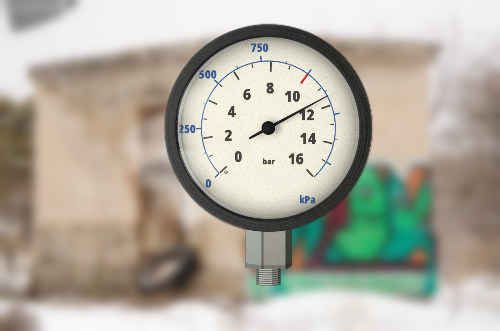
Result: 11.5 bar
